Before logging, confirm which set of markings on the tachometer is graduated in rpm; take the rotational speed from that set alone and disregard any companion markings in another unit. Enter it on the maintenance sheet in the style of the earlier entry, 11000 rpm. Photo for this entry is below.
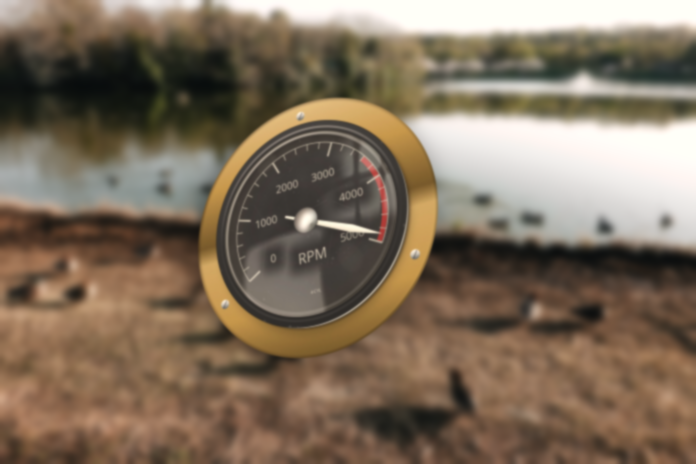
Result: 4900 rpm
